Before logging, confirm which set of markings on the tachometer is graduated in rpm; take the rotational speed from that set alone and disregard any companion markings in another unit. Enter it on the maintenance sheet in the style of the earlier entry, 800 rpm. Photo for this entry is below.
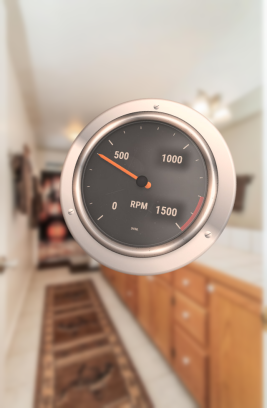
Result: 400 rpm
